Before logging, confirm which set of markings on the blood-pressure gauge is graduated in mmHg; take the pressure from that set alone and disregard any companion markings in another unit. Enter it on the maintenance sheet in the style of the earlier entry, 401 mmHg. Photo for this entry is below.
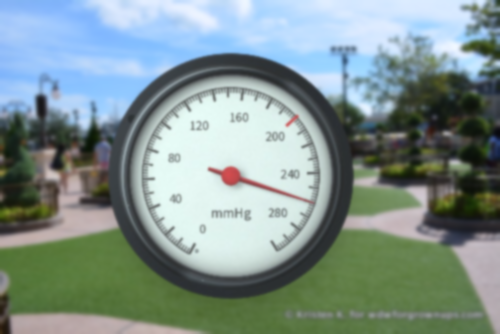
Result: 260 mmHg
